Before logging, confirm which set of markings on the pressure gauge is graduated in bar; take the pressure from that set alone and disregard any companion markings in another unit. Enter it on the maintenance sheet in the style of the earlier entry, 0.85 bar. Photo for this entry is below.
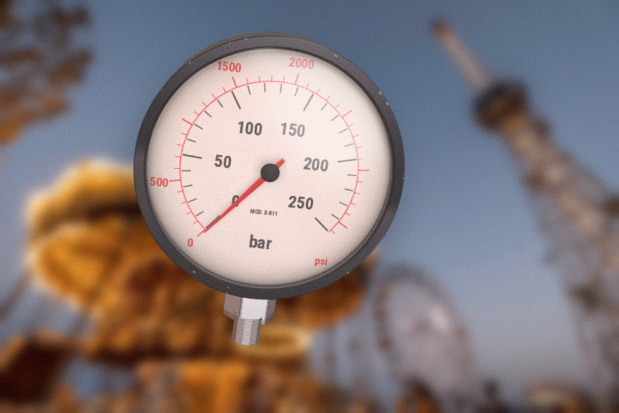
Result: 0 bar
